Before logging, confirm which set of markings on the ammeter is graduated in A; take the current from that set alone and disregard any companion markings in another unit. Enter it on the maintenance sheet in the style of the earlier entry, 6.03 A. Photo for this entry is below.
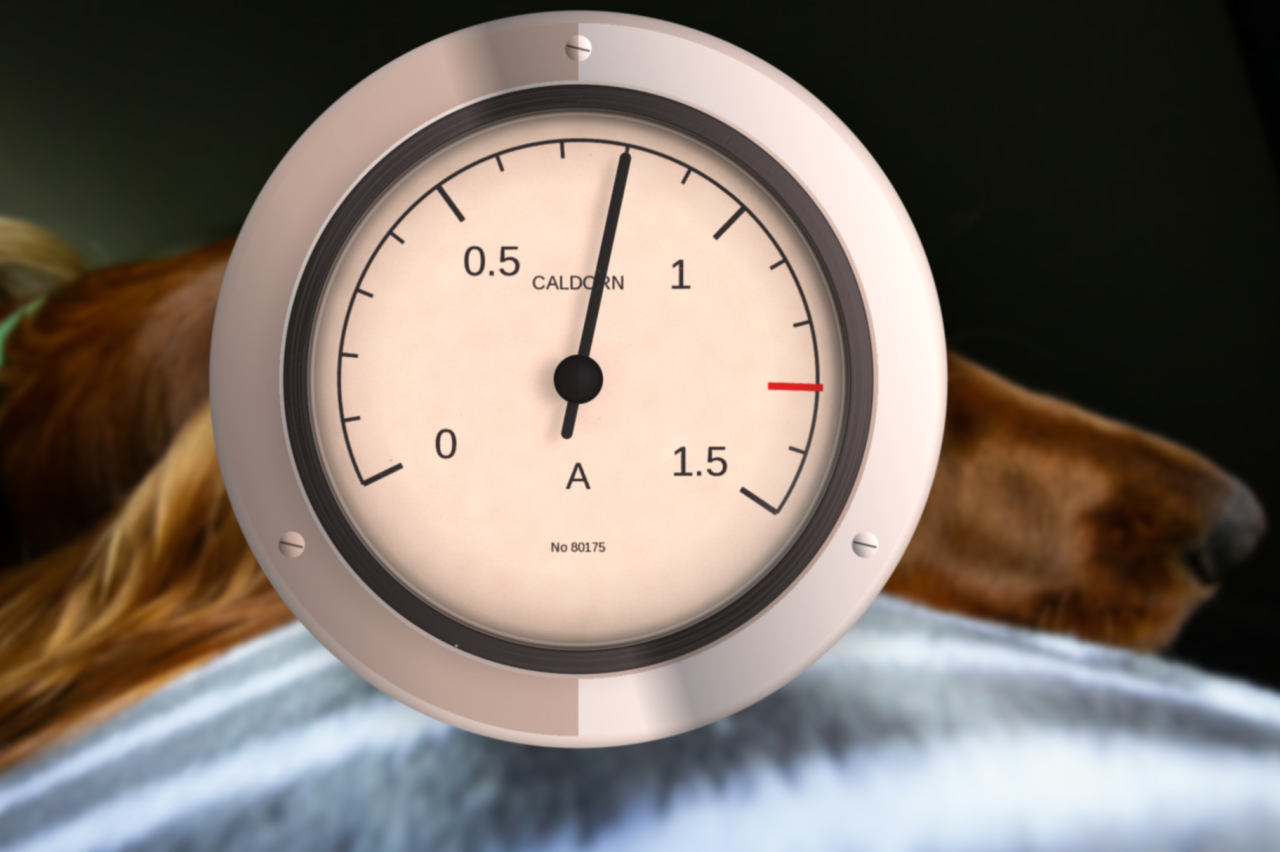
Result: 0.8 A
